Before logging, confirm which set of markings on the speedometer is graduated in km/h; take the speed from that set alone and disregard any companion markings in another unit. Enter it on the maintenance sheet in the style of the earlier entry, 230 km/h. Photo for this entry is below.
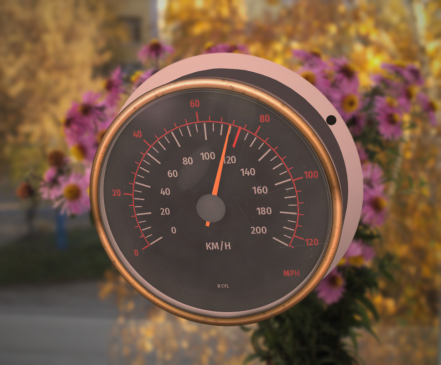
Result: 115 km/h
